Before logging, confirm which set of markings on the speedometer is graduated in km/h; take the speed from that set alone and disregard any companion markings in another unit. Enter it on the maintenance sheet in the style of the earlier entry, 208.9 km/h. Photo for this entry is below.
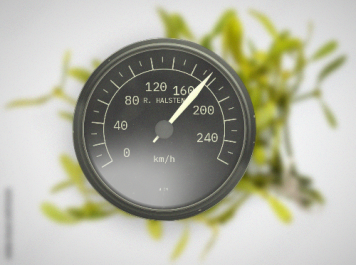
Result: 175 km/h
